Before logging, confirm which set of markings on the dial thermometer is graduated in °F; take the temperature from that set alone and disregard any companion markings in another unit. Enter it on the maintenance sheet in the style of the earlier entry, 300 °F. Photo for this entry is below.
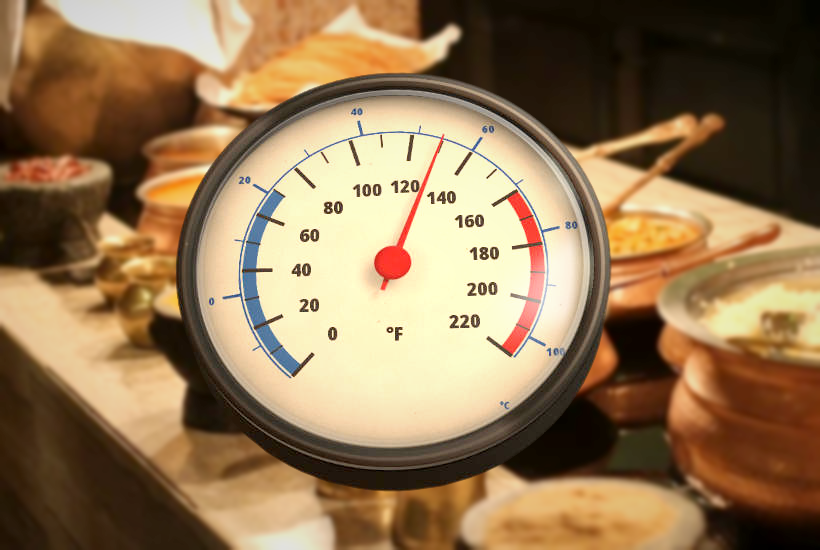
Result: 130 °F
